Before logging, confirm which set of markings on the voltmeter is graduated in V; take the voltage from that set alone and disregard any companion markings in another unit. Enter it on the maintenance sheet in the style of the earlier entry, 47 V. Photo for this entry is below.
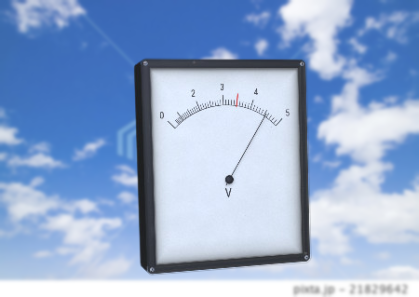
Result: 4.5 V
